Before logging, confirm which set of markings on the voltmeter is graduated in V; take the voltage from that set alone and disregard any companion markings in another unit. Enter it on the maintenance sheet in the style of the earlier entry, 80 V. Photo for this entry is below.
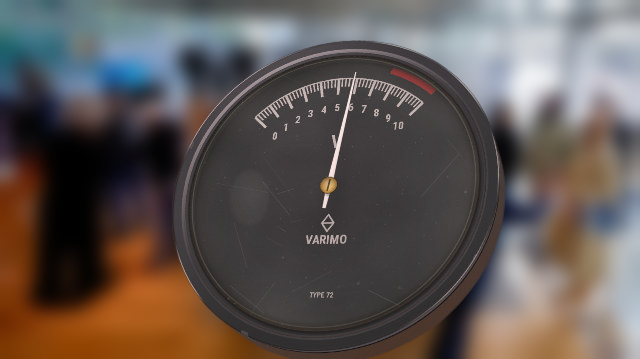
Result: 6 V
